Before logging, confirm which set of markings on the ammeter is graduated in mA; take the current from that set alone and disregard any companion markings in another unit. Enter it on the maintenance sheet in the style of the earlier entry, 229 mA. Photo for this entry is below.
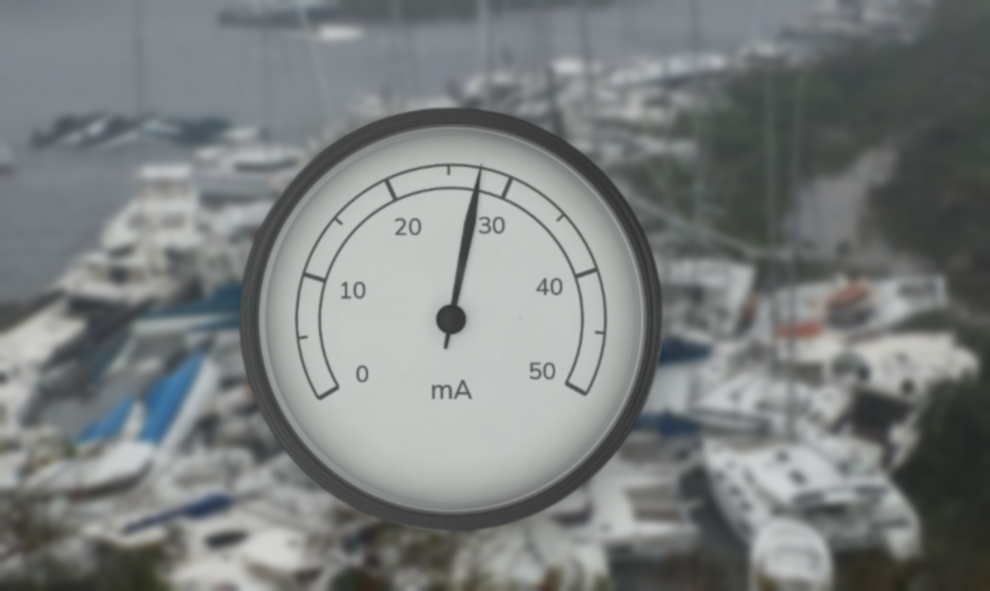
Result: 27.5 mA
